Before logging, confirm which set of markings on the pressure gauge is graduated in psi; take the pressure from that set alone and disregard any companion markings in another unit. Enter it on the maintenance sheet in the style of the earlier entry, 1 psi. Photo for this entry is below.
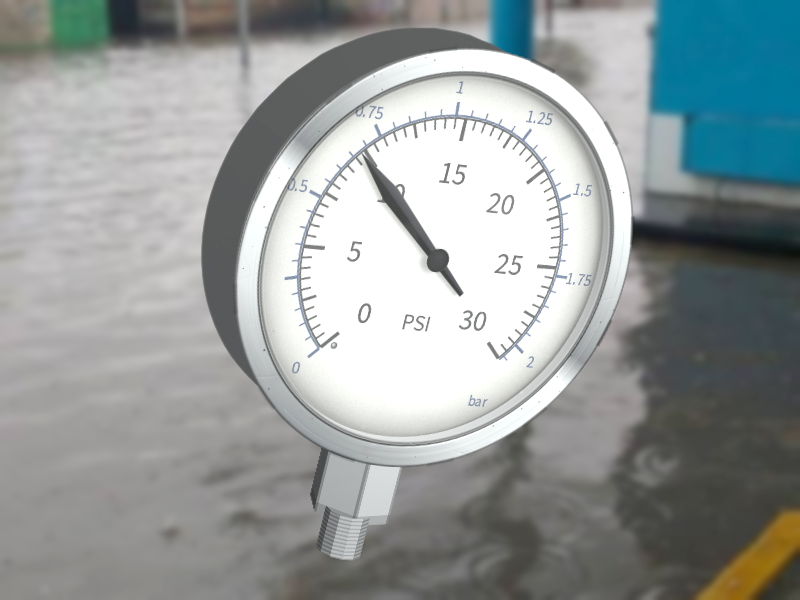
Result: 9.75 psi
